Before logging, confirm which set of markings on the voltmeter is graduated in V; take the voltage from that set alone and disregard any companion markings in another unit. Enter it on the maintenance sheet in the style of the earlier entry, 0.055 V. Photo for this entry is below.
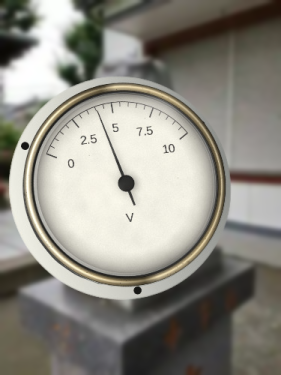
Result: 4 V
